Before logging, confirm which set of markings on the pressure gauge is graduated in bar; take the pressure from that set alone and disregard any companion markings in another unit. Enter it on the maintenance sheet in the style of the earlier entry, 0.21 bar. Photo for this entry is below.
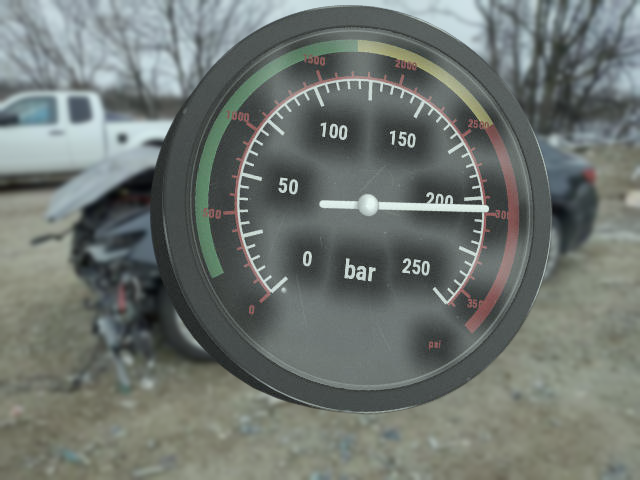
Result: 205 bar
